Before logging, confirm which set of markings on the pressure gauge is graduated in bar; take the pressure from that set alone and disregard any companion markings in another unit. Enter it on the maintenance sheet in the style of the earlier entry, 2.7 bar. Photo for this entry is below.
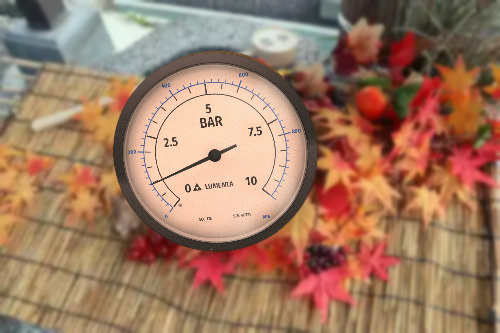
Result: 1 bar
